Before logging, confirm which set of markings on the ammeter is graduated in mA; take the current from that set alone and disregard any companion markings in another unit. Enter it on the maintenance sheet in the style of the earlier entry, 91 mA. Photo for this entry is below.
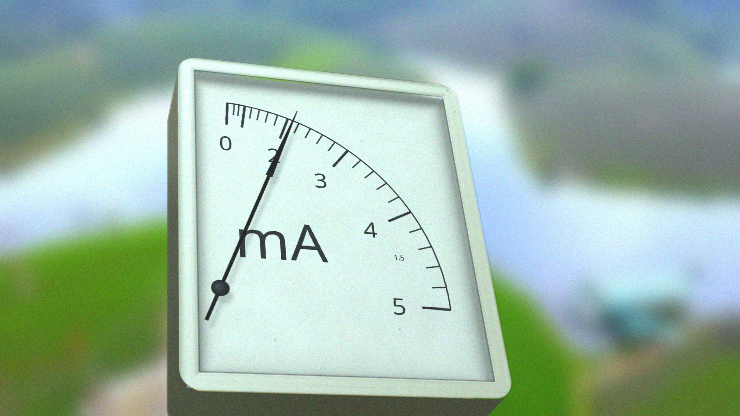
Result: 2.1 mA
